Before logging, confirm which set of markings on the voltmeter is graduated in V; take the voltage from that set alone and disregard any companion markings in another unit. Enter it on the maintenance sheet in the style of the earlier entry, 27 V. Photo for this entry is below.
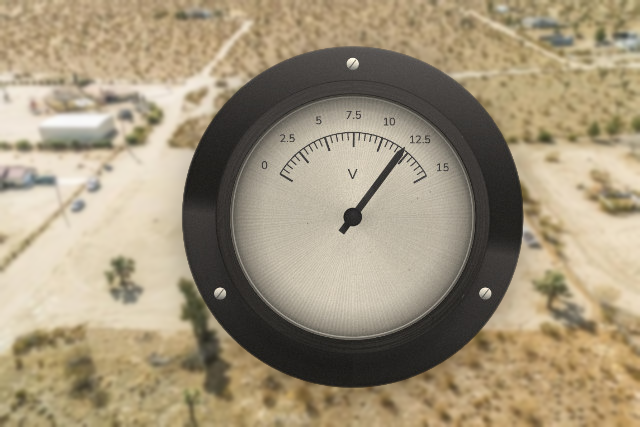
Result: 12 V
